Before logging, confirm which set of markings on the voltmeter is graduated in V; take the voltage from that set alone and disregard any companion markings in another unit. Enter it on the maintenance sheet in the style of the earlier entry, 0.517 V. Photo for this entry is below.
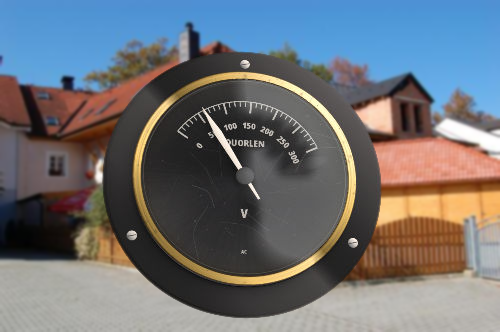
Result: 60 V
